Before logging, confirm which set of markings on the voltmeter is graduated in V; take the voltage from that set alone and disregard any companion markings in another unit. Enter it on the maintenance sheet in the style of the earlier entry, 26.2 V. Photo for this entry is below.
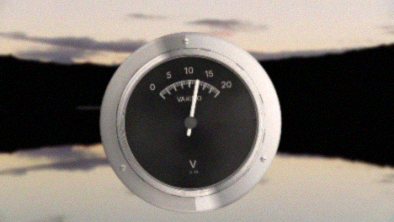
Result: 12.5 V
